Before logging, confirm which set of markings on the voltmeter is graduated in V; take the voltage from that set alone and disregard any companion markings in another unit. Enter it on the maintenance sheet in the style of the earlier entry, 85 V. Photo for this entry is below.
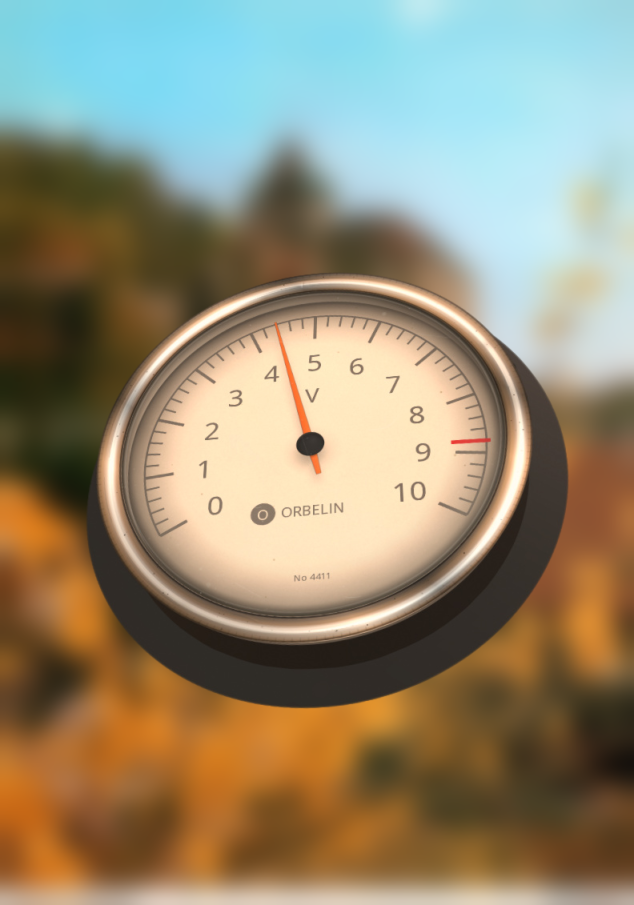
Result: 4.4 V
